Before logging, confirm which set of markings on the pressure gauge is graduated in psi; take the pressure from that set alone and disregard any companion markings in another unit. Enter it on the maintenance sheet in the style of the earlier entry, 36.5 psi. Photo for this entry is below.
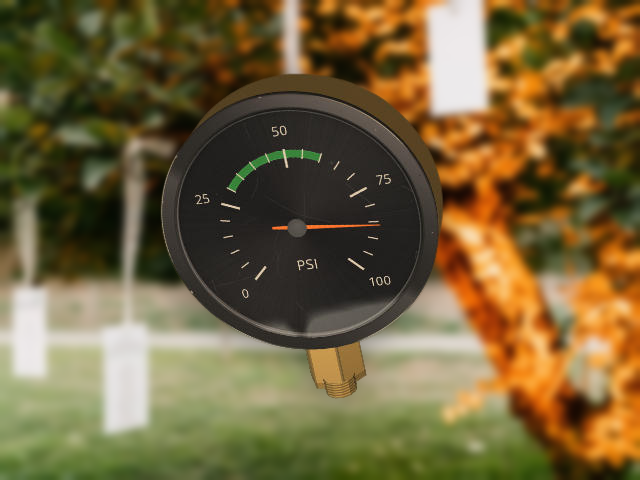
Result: 85 psi
